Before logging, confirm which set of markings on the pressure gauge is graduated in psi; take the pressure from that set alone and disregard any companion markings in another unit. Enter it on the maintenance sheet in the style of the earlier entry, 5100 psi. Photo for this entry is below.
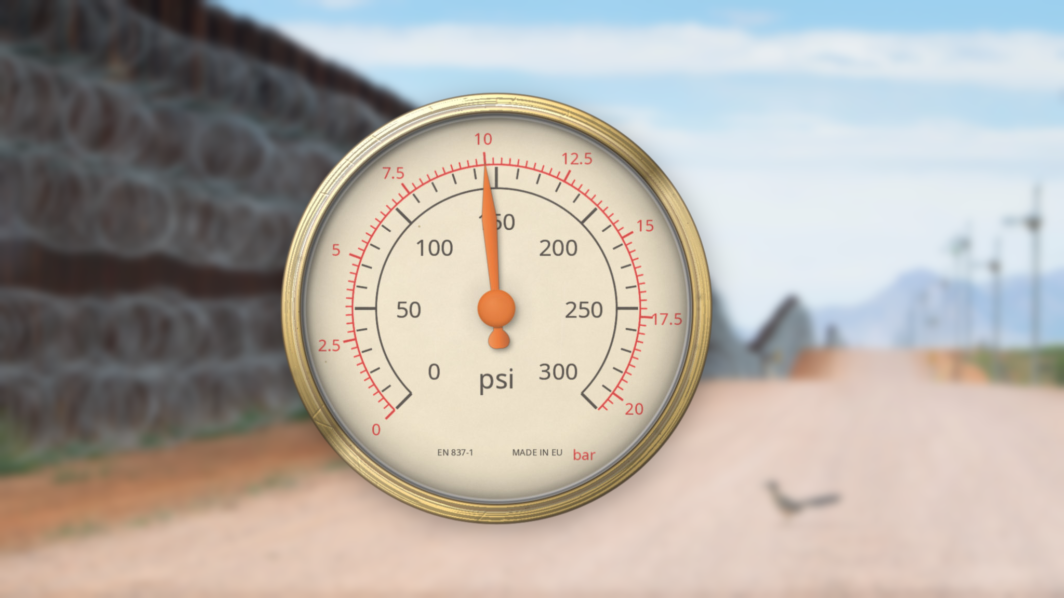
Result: 145 psi
